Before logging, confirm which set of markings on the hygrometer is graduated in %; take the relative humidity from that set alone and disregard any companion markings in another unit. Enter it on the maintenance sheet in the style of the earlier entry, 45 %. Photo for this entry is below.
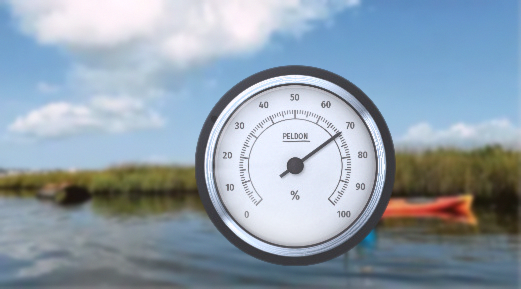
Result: 70 %
